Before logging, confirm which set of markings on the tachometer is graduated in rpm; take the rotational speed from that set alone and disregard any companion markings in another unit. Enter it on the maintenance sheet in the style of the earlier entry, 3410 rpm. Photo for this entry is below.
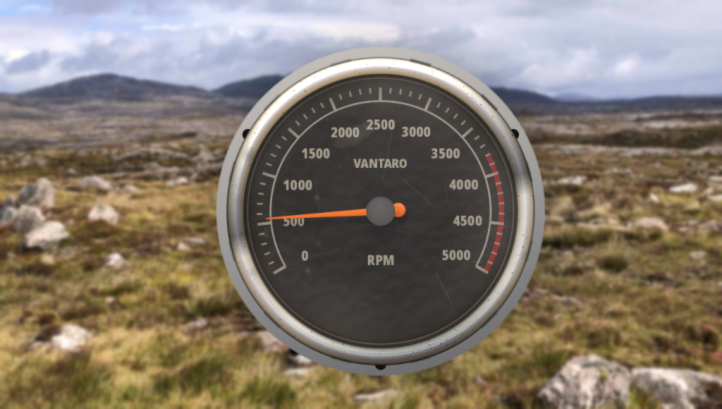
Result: 550 rpm
